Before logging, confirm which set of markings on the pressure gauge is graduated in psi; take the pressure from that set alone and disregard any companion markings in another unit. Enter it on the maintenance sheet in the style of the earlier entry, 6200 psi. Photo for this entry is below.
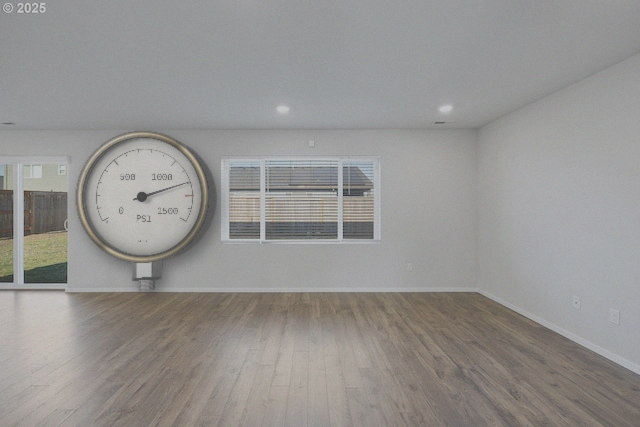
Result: 1200 psi
